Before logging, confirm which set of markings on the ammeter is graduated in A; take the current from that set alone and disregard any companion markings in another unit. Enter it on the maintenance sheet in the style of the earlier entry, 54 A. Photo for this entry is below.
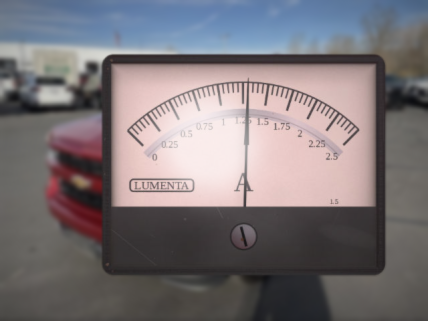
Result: 1.3 A
